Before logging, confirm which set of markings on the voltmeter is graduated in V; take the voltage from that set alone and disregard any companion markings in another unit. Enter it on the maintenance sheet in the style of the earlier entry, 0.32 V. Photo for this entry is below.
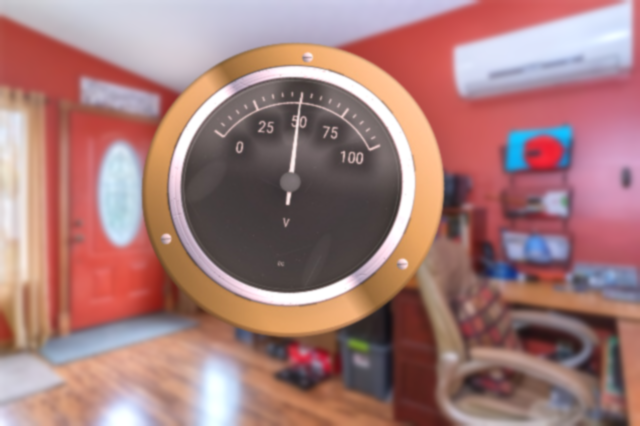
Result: 50 V
